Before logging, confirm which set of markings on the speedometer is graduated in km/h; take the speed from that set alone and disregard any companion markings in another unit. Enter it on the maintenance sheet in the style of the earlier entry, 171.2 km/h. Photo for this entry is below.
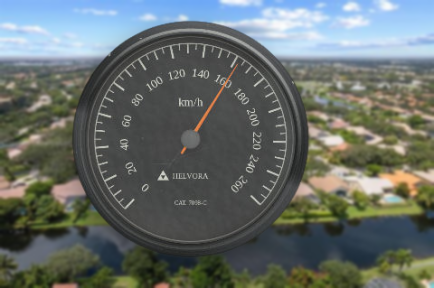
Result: 162.5 km/h
